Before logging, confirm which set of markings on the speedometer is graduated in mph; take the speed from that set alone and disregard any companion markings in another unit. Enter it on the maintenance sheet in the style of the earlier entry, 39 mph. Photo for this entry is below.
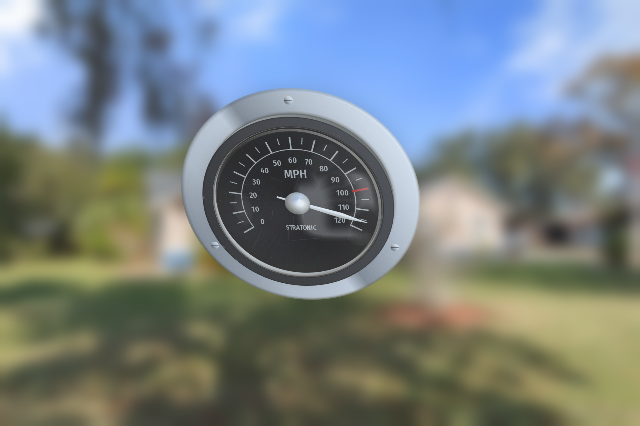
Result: 115 mph
